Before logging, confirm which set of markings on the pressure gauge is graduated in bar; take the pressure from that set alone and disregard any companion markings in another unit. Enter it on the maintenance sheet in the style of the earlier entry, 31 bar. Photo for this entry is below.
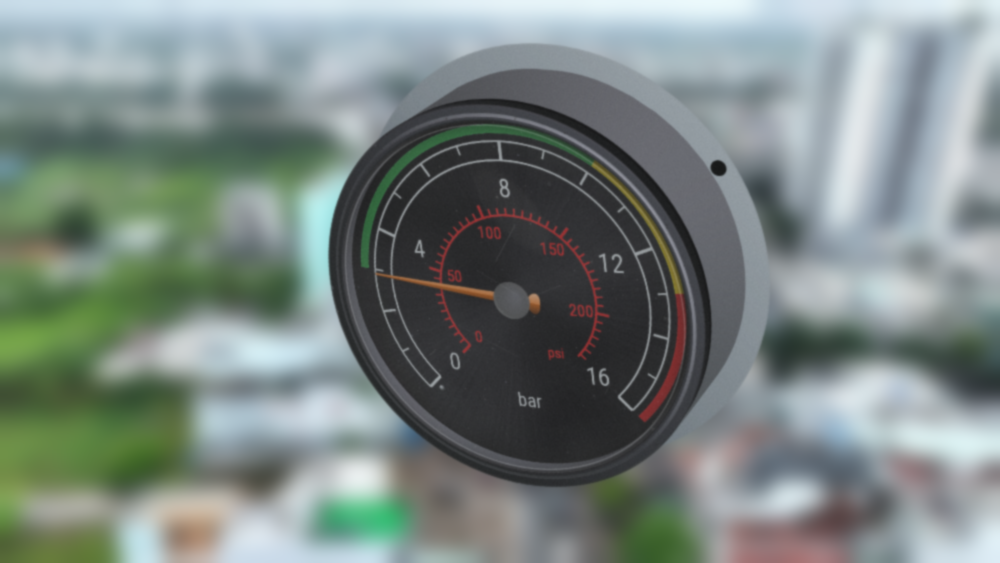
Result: 3 bar
